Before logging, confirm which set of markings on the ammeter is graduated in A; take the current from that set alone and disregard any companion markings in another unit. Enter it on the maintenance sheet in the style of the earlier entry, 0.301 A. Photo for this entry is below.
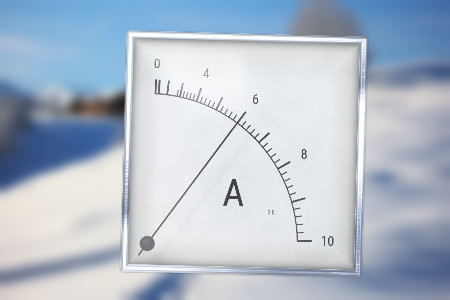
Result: 6 A
